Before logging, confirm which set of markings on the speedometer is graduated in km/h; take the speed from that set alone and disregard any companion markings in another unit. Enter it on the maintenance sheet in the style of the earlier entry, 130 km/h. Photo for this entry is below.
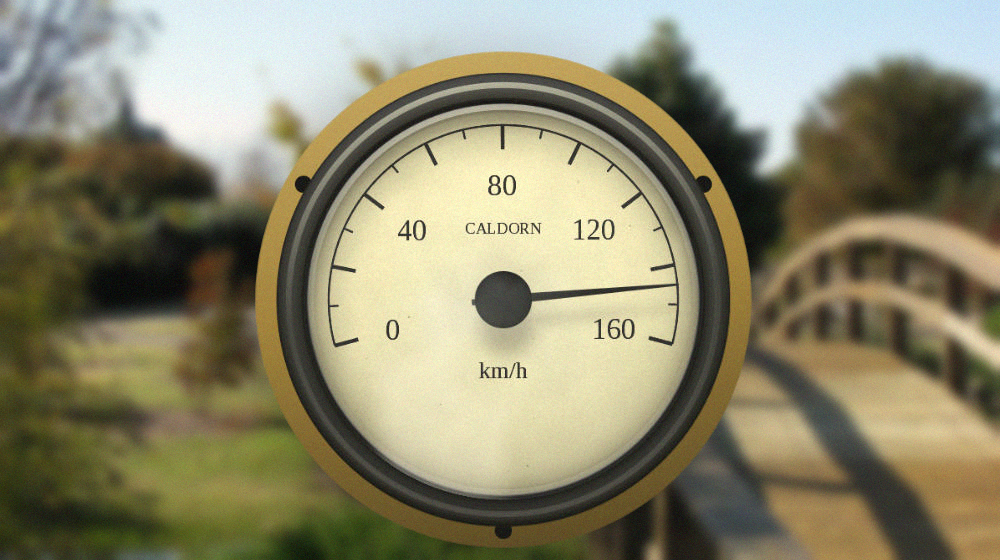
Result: 145 km/h
